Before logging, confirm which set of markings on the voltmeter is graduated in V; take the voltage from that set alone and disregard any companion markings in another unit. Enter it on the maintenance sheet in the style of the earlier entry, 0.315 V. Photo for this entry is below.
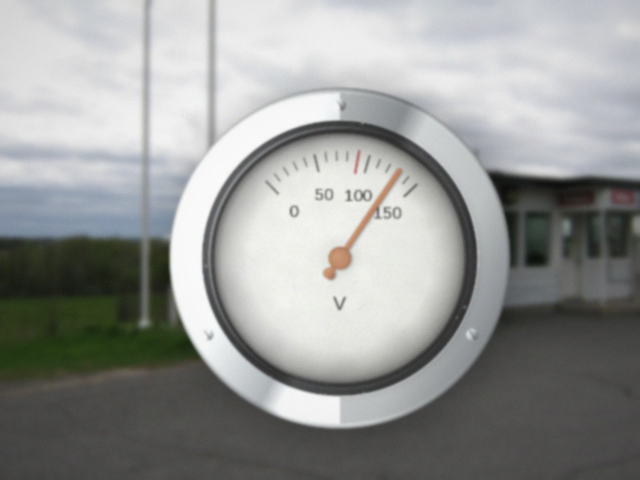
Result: 130 V
